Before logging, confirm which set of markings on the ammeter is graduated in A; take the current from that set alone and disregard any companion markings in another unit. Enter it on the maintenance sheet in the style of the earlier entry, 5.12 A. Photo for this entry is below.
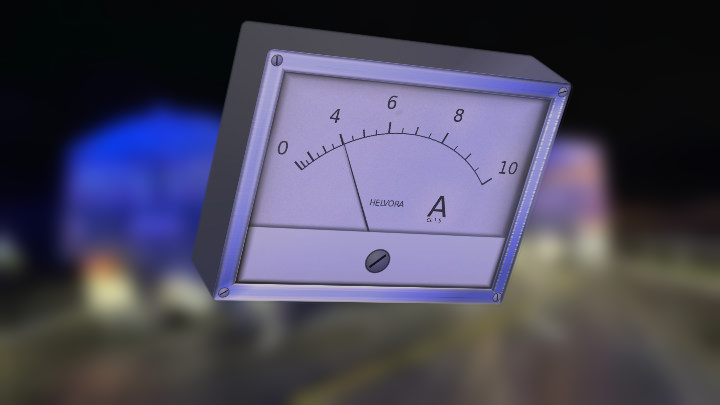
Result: 4 A
